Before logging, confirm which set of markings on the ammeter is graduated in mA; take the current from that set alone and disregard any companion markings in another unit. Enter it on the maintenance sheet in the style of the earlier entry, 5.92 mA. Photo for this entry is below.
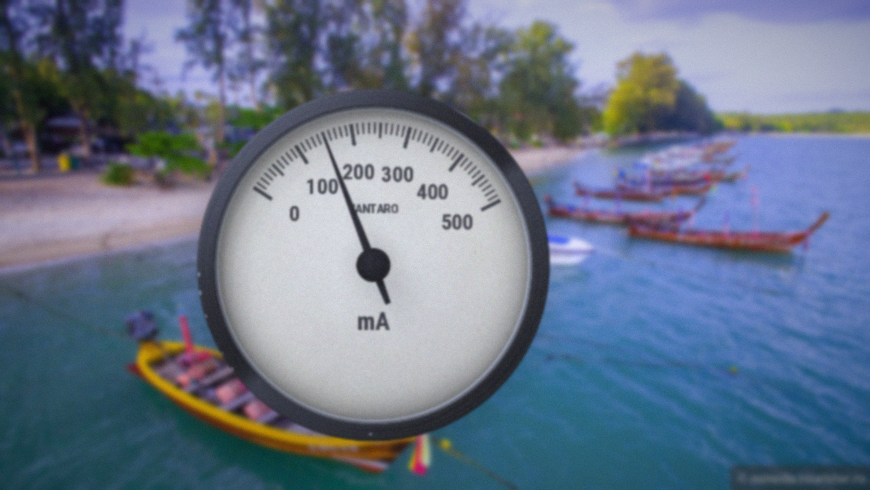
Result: 150 mA
